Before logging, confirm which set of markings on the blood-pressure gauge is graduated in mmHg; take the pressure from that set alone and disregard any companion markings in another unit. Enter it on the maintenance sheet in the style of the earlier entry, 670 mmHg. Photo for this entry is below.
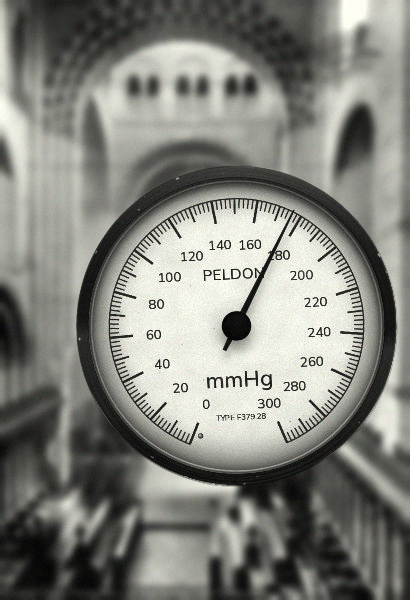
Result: 176 mmHg
